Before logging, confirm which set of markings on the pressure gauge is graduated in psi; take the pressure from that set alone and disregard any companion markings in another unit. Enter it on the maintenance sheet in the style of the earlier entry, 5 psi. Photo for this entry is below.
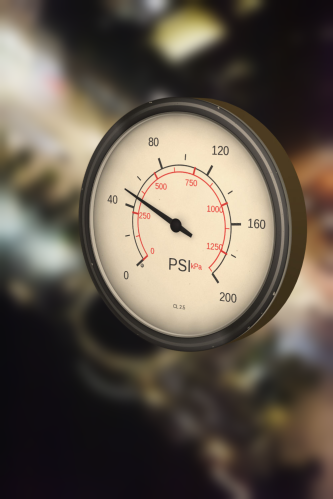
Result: 50 psi
